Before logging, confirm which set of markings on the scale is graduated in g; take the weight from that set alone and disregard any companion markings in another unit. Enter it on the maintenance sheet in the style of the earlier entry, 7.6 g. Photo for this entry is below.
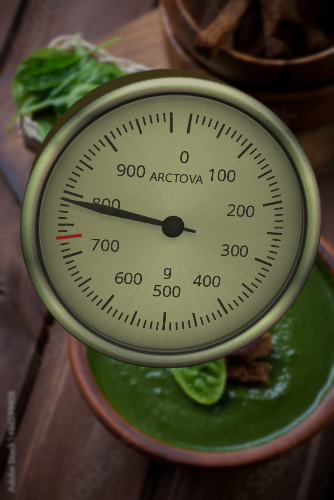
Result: 790 g
